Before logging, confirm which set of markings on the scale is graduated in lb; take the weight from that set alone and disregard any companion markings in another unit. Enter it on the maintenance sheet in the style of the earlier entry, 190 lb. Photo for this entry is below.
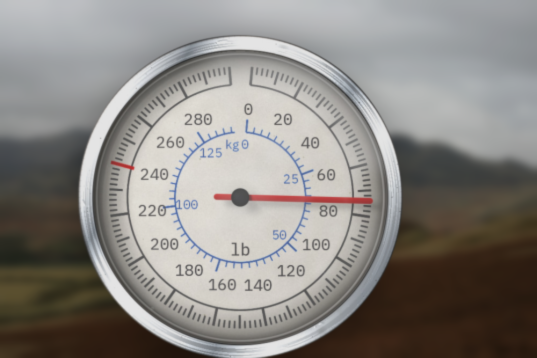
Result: 74 lb
